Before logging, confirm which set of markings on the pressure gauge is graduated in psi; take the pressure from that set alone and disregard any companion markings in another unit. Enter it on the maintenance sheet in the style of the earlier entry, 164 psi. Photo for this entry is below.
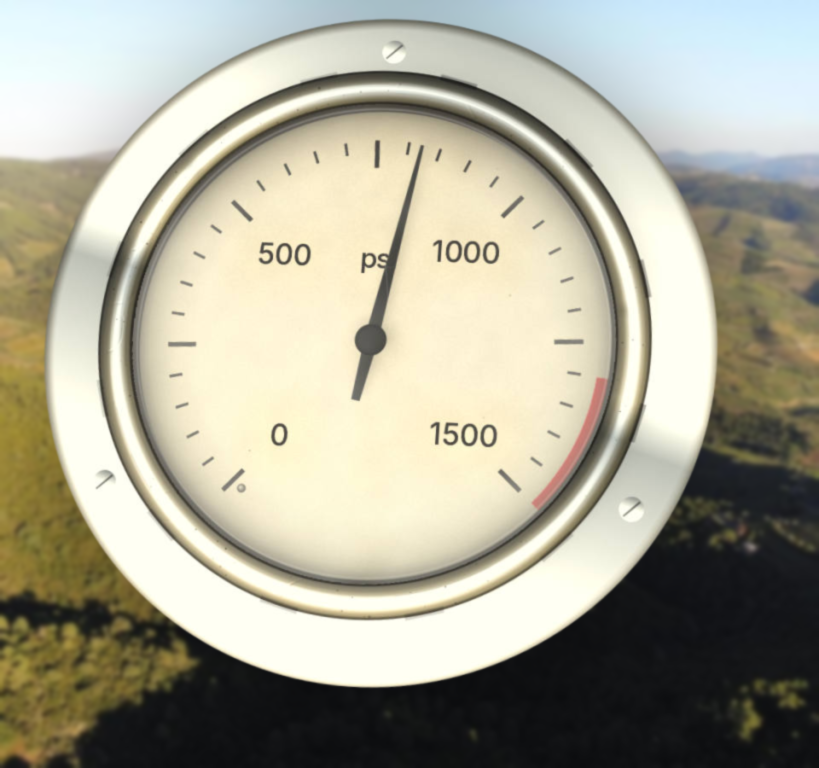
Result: 825 psi
